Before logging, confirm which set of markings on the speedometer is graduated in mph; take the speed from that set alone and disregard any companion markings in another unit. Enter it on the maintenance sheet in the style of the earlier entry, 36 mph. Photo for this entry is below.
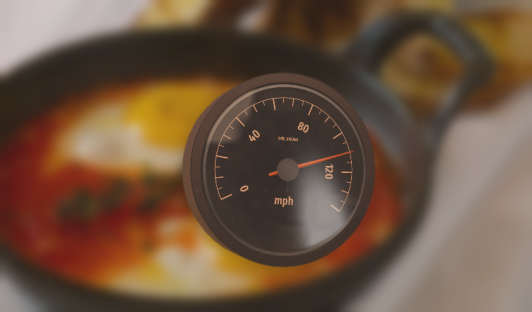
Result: 110 mph
